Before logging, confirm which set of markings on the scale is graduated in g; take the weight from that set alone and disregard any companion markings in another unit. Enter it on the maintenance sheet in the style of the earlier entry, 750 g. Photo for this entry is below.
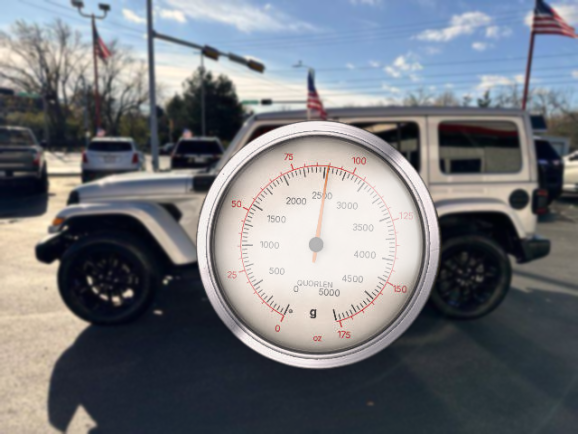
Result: 2550 g
